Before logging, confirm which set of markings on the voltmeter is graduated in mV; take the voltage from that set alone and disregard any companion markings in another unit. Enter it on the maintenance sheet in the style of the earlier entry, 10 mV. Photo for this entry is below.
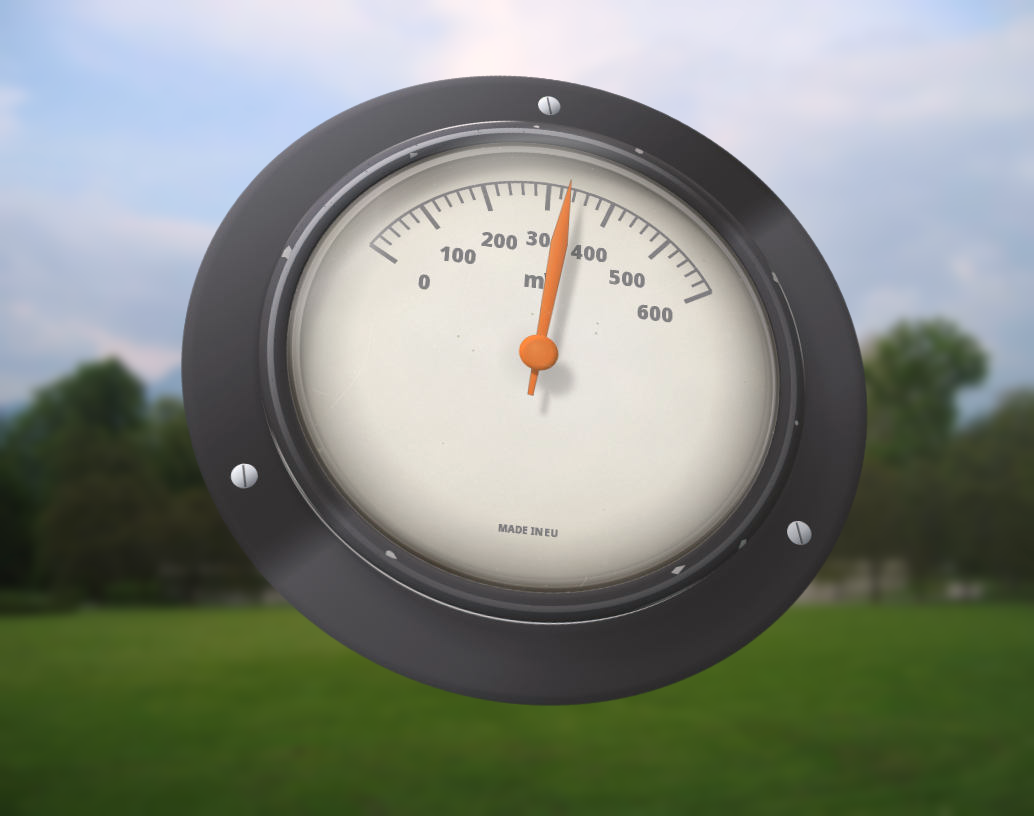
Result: 330 mV
